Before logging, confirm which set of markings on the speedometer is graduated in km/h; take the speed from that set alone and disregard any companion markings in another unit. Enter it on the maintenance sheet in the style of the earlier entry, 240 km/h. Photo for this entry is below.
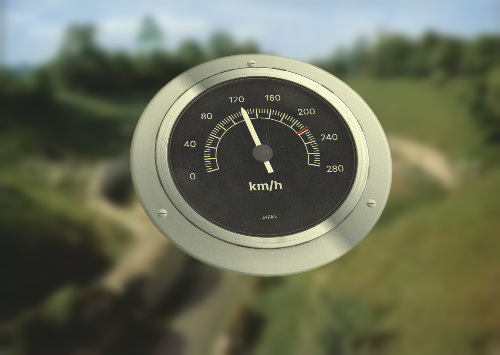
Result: 120 km/h
